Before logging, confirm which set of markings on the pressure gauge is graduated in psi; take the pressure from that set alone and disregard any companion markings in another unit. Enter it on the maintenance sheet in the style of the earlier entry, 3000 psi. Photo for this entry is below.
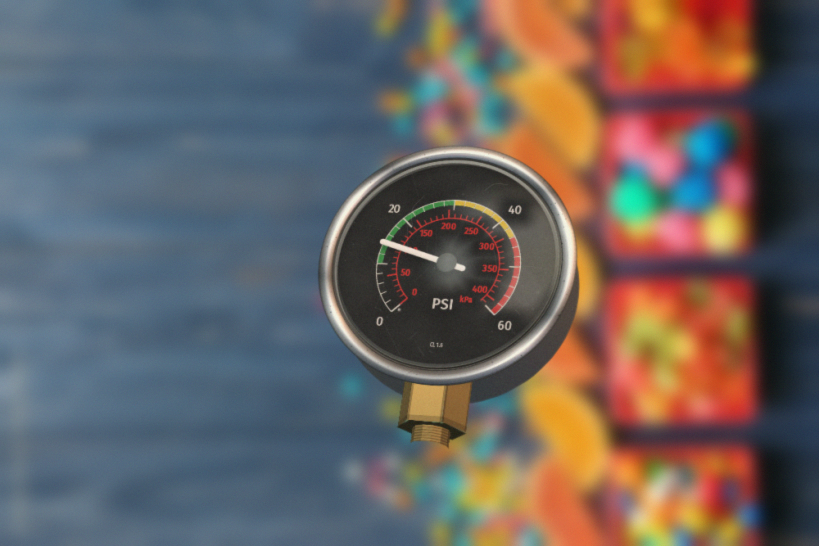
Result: 14 psi
